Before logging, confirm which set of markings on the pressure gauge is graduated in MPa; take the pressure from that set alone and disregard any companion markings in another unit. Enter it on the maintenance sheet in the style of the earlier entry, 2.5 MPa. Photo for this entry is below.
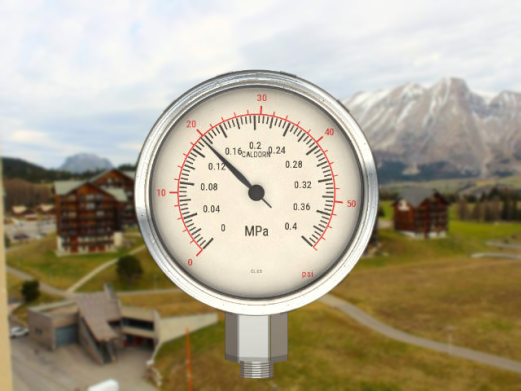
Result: 0.135 MPa
